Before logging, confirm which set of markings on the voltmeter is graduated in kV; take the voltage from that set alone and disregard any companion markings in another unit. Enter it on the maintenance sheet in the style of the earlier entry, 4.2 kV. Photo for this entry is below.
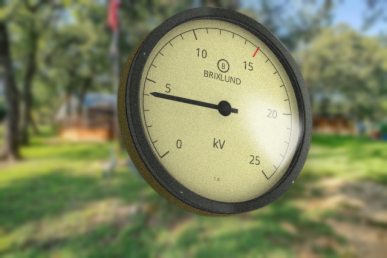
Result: 4 kV
